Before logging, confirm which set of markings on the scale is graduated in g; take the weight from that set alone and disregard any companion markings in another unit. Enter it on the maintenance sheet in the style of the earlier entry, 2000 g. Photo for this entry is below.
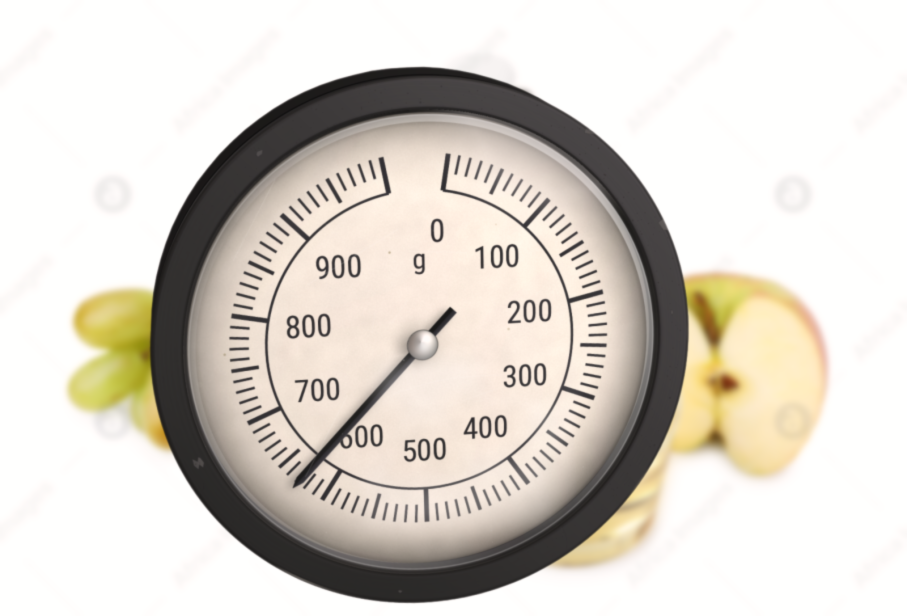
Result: 630 g
